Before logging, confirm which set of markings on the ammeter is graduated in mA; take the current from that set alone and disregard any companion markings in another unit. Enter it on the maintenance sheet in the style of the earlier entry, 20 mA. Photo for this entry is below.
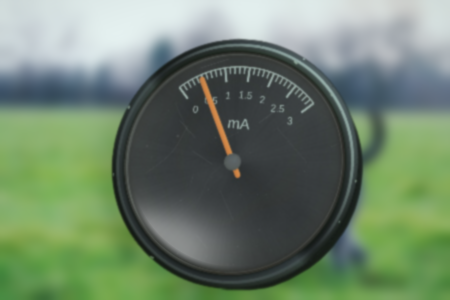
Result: 0.5 mA
